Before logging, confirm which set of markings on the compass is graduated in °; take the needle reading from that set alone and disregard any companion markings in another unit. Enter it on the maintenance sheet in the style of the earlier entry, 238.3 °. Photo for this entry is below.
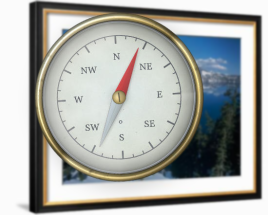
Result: 25 °
